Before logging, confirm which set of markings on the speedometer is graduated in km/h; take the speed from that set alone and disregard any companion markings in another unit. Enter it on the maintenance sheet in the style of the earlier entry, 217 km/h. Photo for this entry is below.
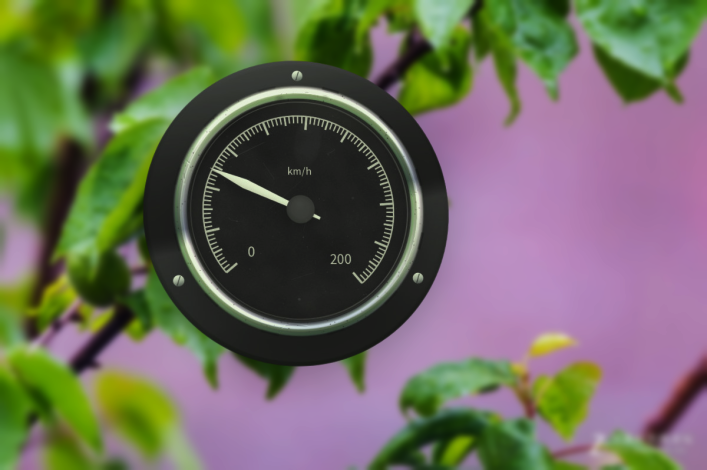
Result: 48 km/h
